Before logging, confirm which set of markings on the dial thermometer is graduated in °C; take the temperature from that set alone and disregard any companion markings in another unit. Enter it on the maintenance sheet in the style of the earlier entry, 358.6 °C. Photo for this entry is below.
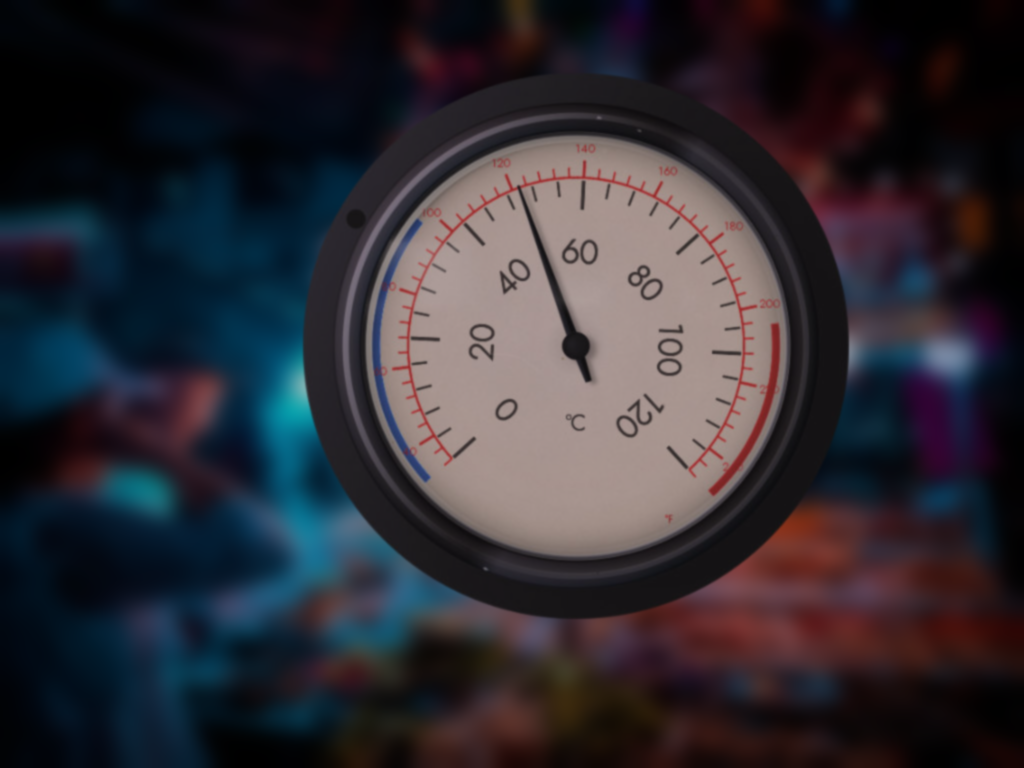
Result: 50 °C
